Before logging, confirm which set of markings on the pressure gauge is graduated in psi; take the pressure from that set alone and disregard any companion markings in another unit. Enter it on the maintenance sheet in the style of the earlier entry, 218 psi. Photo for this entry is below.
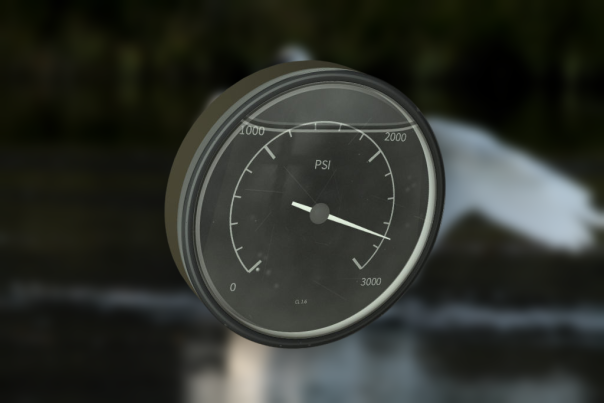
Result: 2700 psi
